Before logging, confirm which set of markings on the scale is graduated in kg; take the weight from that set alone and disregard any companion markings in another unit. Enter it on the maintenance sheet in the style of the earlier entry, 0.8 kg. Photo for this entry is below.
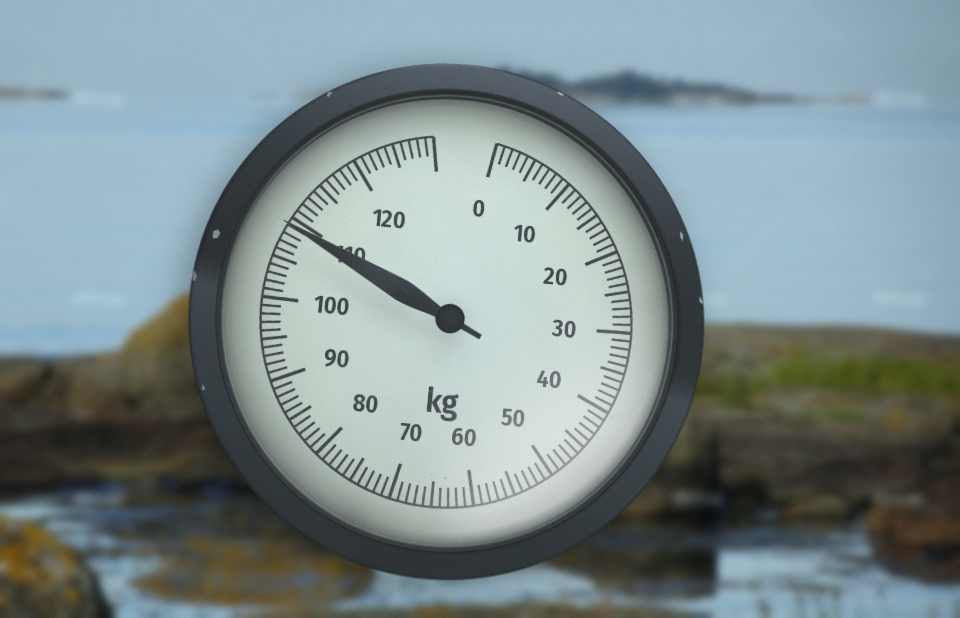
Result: 109 kg
